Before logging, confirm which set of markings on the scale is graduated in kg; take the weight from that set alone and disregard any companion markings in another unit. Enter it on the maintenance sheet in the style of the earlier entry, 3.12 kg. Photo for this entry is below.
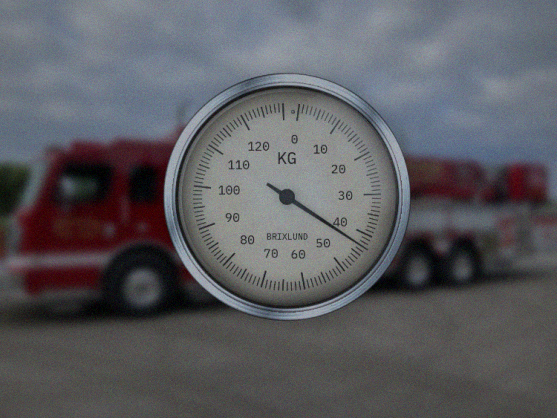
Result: 43 kg
